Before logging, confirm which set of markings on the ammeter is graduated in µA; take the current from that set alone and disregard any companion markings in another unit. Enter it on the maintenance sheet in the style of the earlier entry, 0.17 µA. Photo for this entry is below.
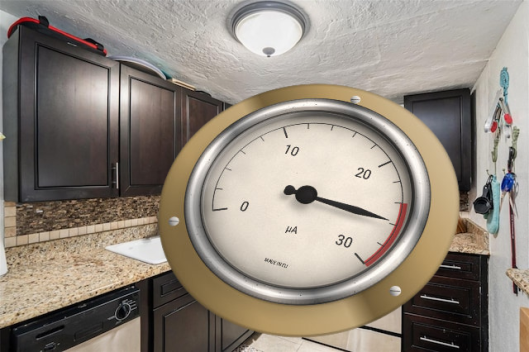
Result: 26 µA
